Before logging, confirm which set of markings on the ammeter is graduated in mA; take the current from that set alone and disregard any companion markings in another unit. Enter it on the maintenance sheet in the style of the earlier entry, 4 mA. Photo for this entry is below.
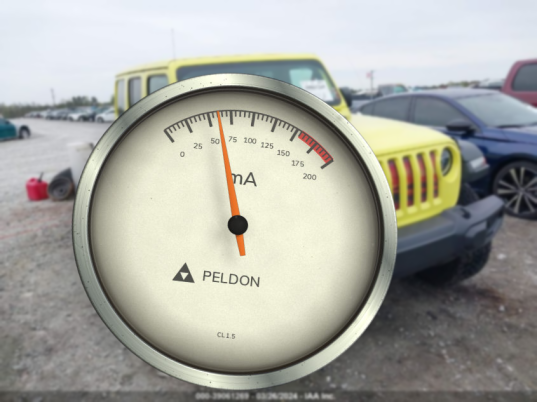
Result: 60 mA
